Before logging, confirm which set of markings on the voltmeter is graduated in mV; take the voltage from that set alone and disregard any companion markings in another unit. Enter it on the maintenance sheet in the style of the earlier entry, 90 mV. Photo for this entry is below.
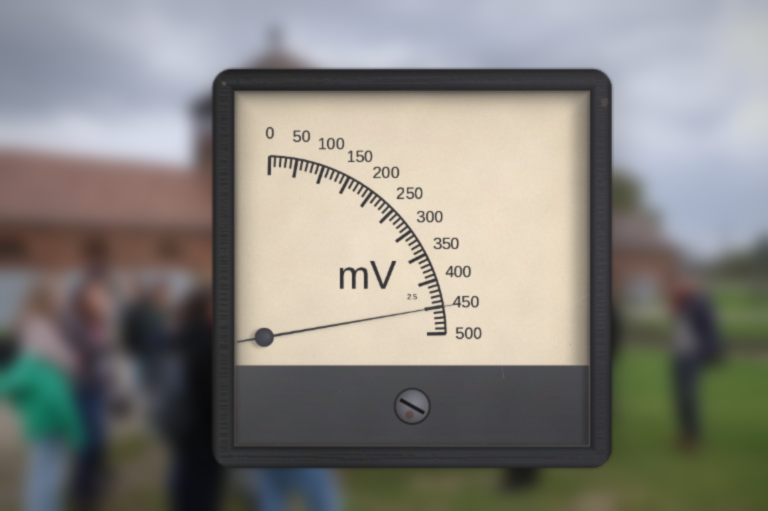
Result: 450 mV
